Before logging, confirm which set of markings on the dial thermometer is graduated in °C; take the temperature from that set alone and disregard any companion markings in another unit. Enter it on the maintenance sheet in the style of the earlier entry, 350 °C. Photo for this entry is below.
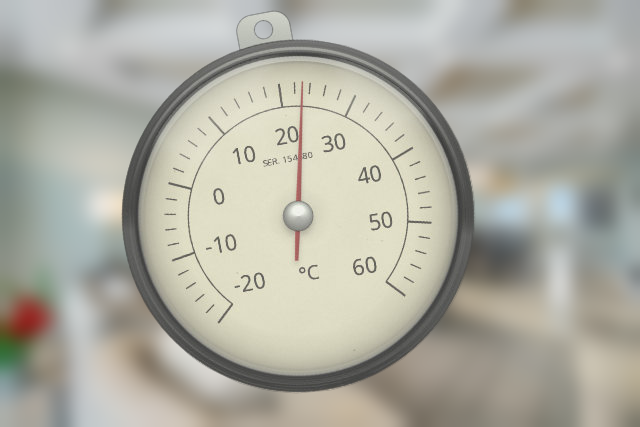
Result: 23 °C
